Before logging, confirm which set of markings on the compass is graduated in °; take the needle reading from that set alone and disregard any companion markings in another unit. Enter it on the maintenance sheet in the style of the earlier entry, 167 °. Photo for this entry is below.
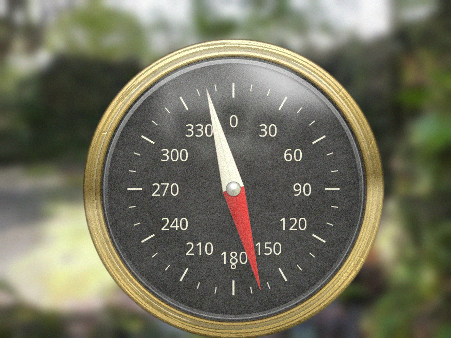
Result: 165 °
